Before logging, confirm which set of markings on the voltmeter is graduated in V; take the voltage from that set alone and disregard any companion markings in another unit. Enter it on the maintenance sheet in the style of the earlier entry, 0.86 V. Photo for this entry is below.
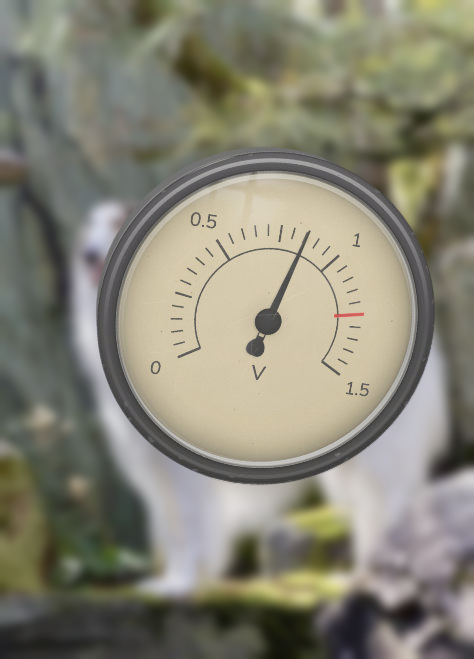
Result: 0.85 V
